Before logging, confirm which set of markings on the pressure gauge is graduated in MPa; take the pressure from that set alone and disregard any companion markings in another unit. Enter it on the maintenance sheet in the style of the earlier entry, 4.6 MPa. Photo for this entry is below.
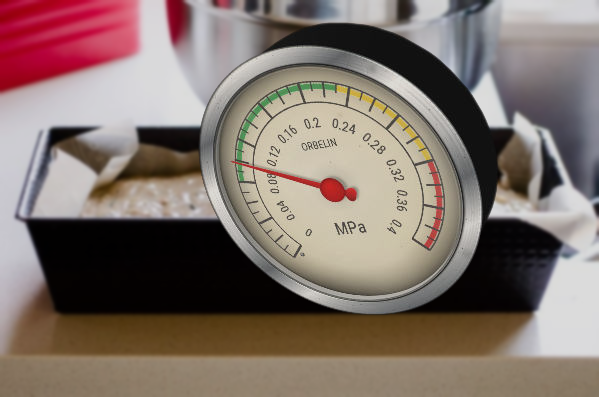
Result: 0.1 MPa
